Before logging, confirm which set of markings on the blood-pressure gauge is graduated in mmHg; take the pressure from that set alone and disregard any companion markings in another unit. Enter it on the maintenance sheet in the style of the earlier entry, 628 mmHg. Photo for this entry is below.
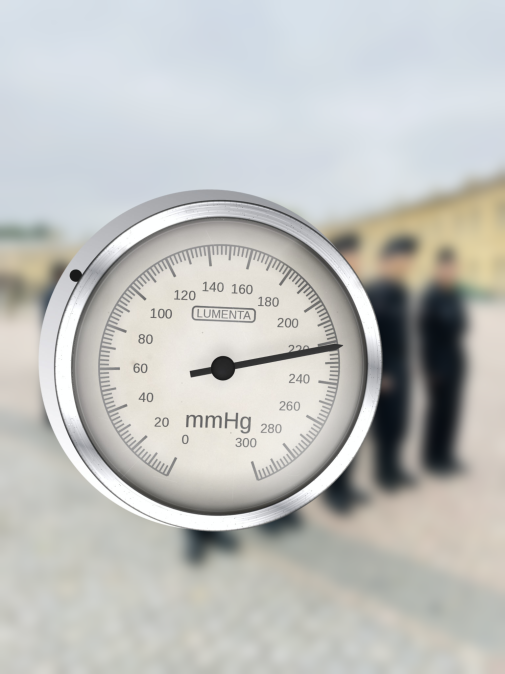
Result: 222 mmHg
